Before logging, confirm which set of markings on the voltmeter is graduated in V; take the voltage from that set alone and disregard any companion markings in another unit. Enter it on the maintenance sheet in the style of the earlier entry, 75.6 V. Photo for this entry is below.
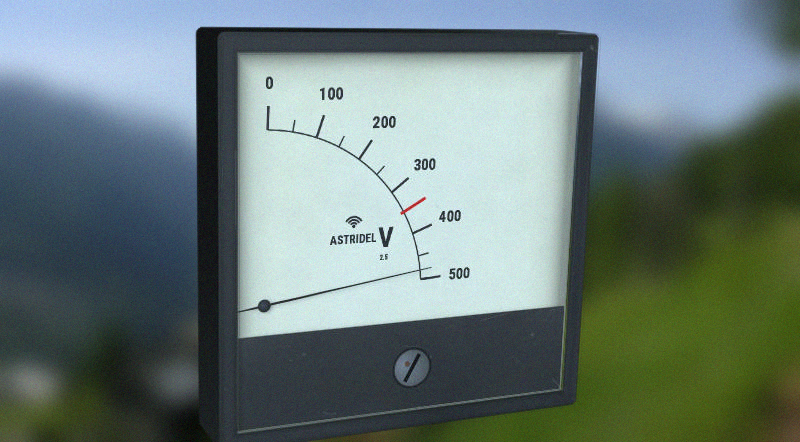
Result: 475 V
